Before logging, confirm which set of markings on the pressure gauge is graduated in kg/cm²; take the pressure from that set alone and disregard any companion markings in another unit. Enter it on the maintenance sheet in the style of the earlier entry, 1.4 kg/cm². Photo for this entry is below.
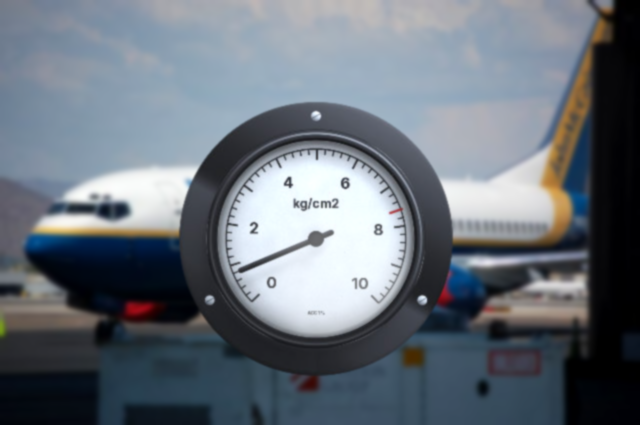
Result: 0.8 kg/cm²
